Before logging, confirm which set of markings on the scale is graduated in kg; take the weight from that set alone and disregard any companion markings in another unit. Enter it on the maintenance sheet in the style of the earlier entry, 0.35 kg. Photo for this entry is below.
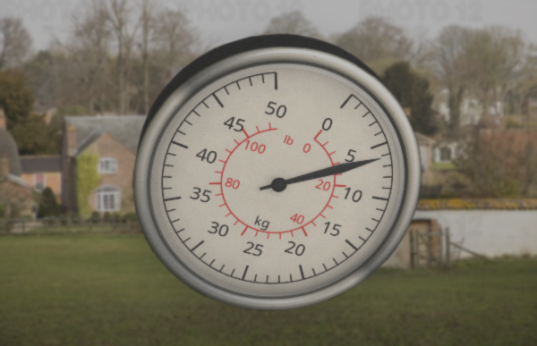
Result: 6 kg
